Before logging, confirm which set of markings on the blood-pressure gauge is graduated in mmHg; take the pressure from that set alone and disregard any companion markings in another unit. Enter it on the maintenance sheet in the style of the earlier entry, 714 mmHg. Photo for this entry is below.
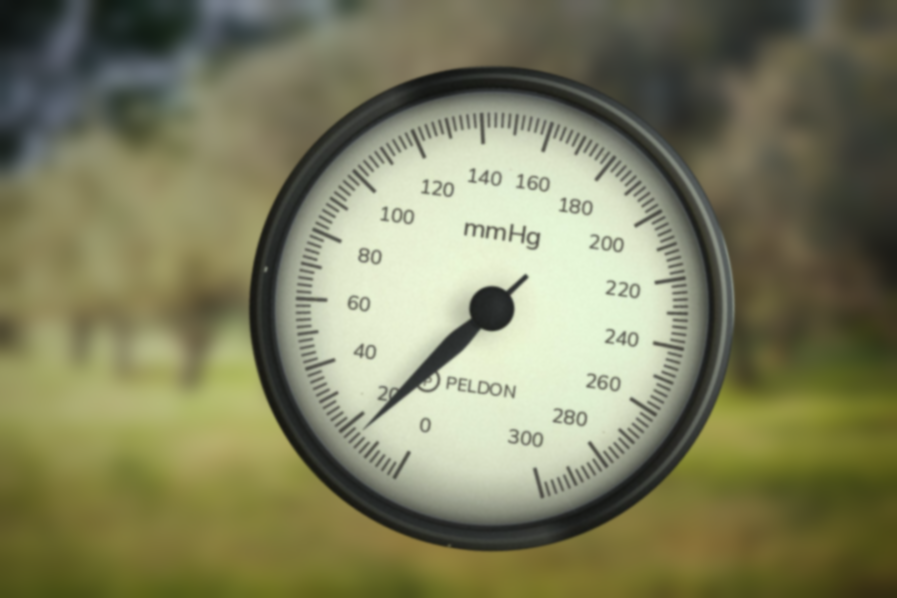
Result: 16 mmHg
